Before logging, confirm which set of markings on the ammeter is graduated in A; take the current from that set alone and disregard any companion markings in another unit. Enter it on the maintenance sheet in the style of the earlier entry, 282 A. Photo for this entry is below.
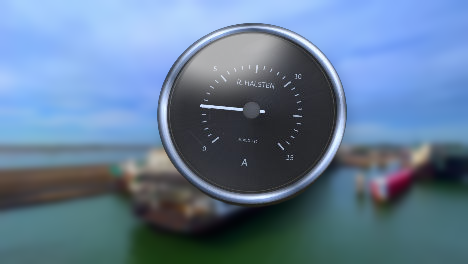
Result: 2.5 A
